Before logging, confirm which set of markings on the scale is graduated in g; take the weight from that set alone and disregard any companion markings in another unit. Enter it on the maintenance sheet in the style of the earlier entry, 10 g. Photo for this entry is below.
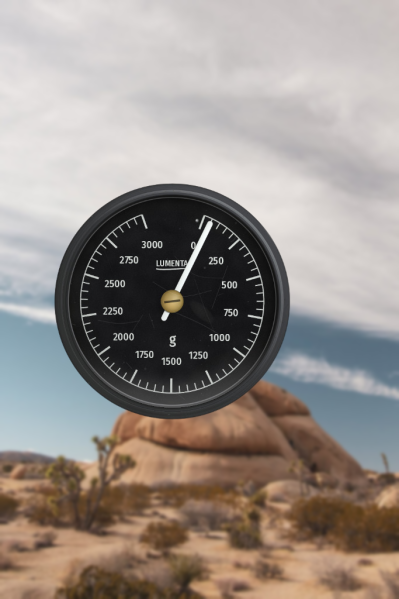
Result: 50 g
